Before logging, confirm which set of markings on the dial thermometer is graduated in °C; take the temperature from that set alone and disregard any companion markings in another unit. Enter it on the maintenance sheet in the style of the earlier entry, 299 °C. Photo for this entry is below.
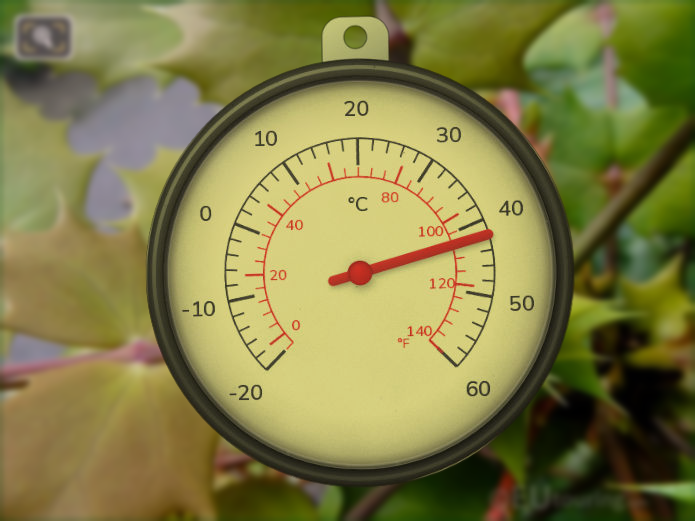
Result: 42 °C
